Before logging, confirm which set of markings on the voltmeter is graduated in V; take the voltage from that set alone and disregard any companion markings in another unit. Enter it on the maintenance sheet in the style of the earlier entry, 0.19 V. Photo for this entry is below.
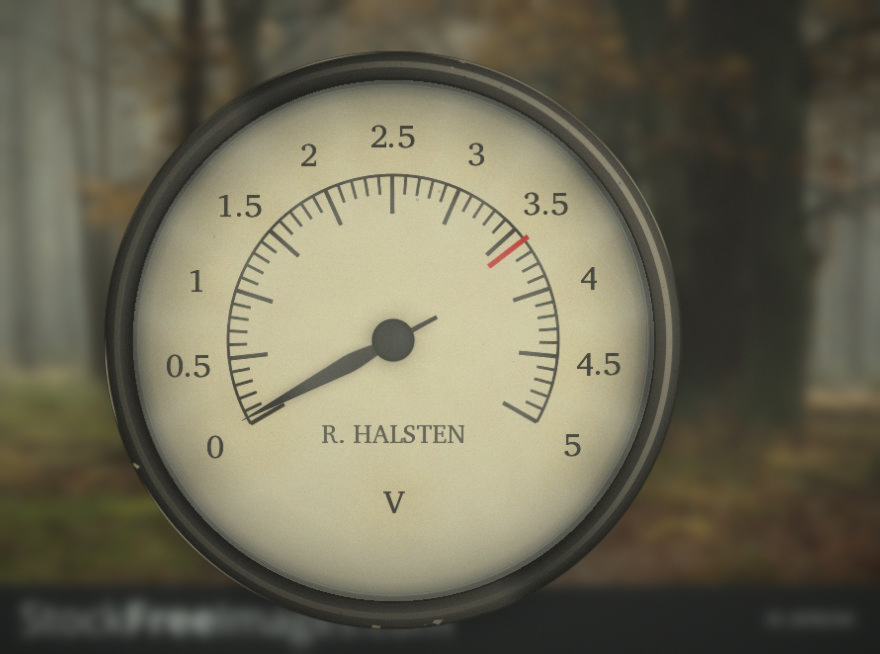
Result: 0.05 V
